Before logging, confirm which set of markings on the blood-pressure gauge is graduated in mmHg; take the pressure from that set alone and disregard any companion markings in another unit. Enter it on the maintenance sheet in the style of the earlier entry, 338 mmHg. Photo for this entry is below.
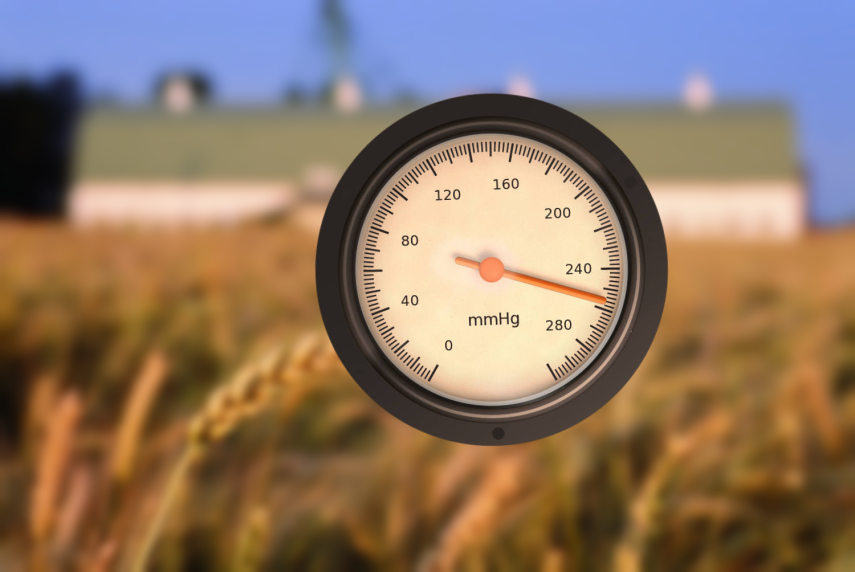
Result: 256 mmHg
